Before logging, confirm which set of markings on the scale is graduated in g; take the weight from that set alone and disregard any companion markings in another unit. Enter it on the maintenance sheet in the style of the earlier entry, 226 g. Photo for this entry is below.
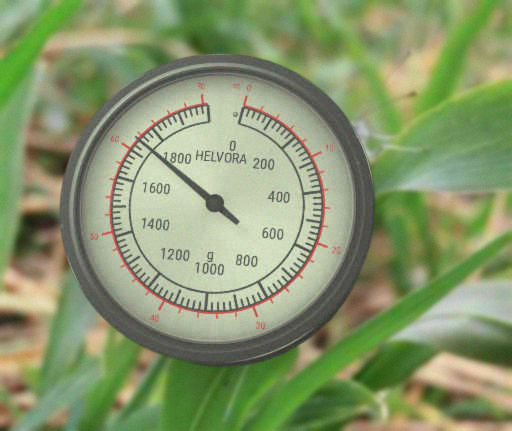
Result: 1740 g
